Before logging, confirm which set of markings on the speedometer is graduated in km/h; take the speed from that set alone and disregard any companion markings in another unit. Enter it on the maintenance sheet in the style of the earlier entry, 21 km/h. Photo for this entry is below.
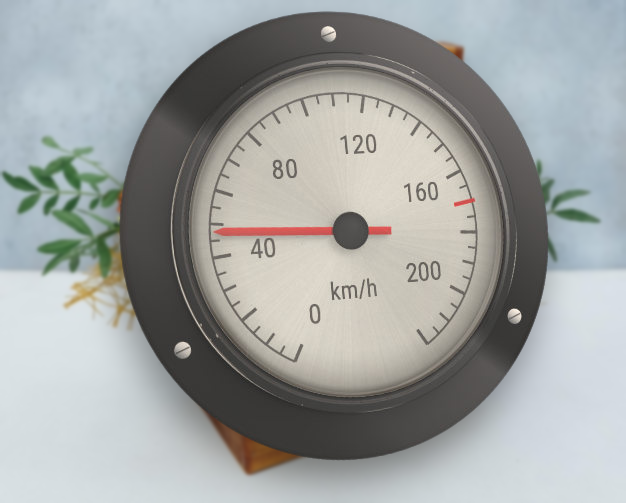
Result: 47.5 km/h
